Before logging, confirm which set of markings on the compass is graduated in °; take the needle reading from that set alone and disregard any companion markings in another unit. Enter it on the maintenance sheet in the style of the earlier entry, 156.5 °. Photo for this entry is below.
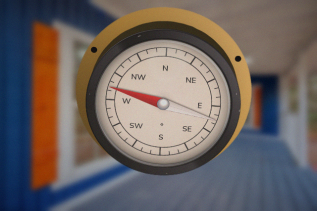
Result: 285 °
